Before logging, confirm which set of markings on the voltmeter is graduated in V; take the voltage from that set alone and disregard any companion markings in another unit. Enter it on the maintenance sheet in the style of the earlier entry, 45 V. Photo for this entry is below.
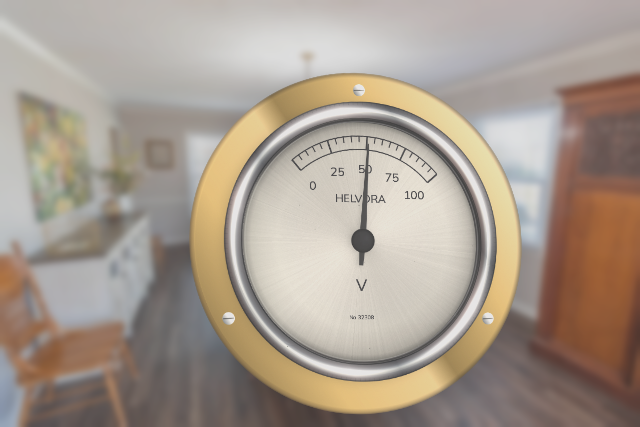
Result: 50 V
